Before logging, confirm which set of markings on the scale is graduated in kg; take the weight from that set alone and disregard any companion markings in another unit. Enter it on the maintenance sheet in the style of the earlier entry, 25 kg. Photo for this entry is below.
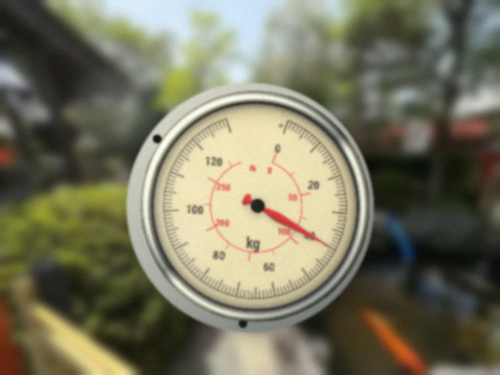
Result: 40 kg
